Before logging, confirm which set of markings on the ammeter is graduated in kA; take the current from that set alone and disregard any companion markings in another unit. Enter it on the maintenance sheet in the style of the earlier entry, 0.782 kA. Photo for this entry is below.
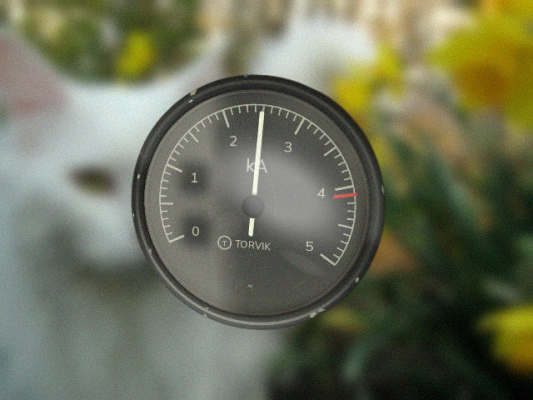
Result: 2.5 kA
